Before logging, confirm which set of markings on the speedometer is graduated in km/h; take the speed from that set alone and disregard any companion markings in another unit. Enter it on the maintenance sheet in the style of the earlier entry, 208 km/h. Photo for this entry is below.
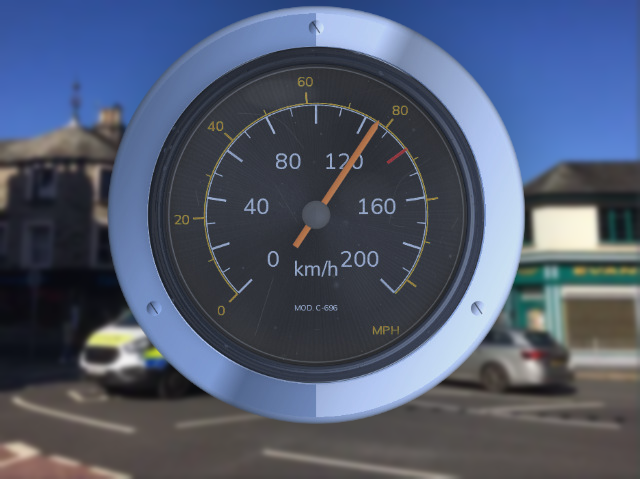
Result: 125 km/h
